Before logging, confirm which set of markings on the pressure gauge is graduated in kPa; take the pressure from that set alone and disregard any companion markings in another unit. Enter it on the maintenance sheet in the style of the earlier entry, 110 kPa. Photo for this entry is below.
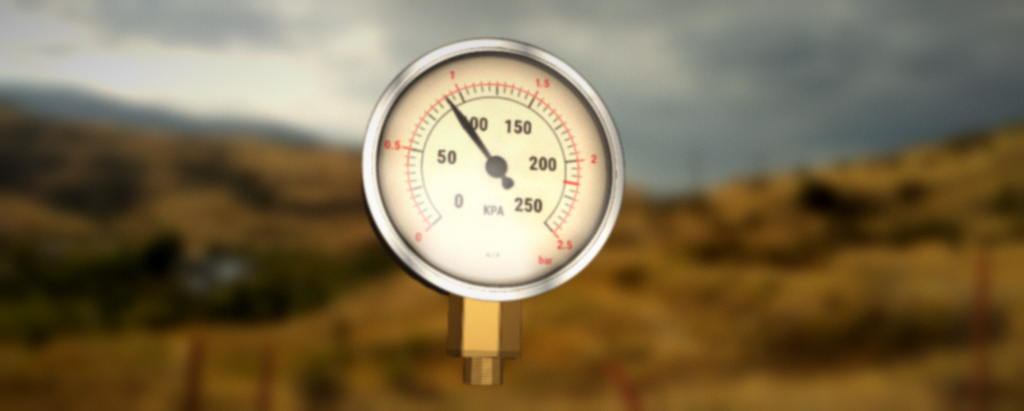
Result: 90 kPa
